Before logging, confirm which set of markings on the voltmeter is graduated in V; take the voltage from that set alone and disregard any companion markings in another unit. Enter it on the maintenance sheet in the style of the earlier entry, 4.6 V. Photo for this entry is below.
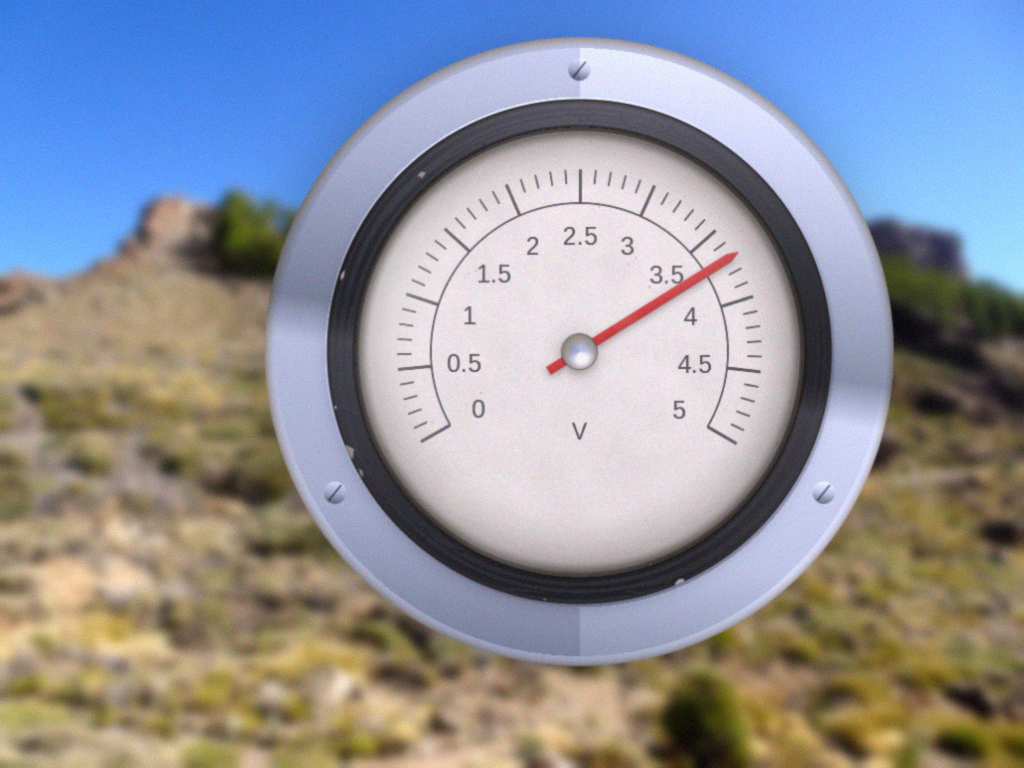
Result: 3.7 V
